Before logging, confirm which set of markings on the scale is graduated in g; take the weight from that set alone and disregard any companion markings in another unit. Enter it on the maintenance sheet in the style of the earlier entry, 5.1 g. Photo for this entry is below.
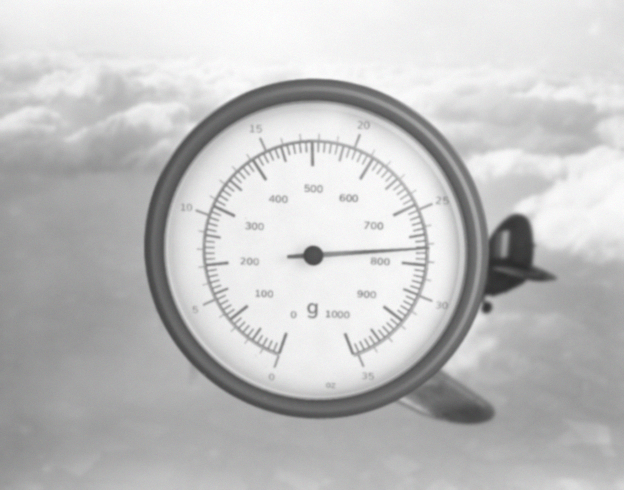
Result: 770 g
